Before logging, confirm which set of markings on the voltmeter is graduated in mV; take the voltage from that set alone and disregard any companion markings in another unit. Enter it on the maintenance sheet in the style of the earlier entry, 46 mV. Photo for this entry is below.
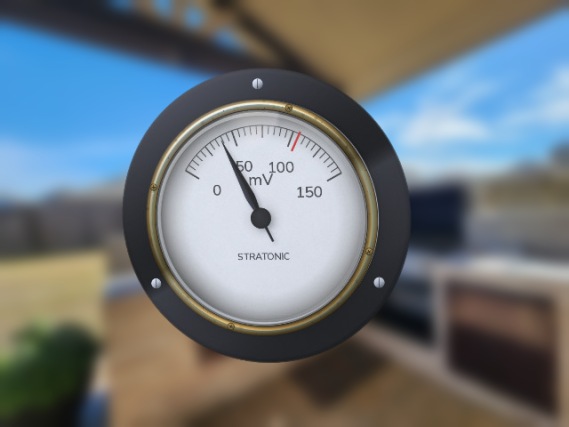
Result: 40 mV
